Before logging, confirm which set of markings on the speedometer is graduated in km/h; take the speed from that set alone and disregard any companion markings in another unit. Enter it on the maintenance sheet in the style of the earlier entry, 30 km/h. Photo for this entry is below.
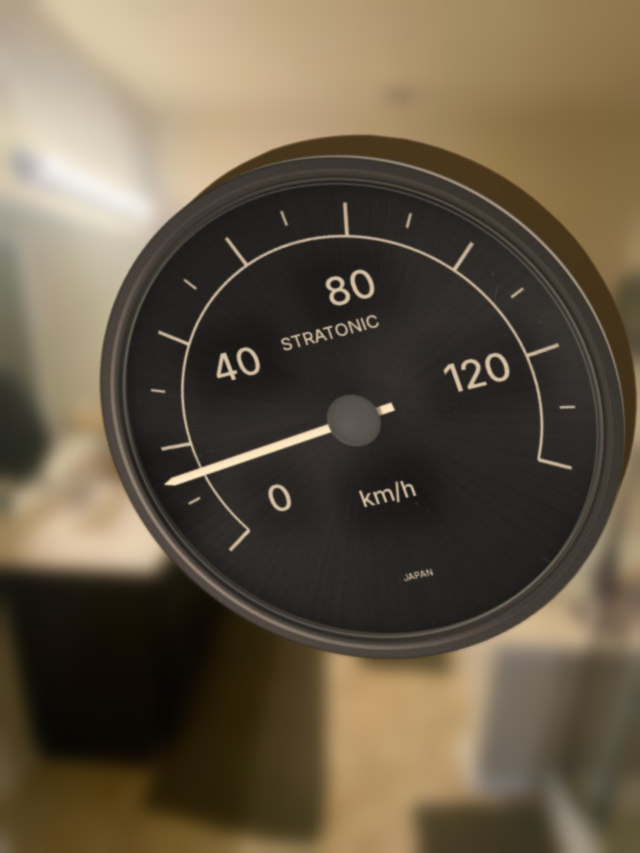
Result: 15 km/h
